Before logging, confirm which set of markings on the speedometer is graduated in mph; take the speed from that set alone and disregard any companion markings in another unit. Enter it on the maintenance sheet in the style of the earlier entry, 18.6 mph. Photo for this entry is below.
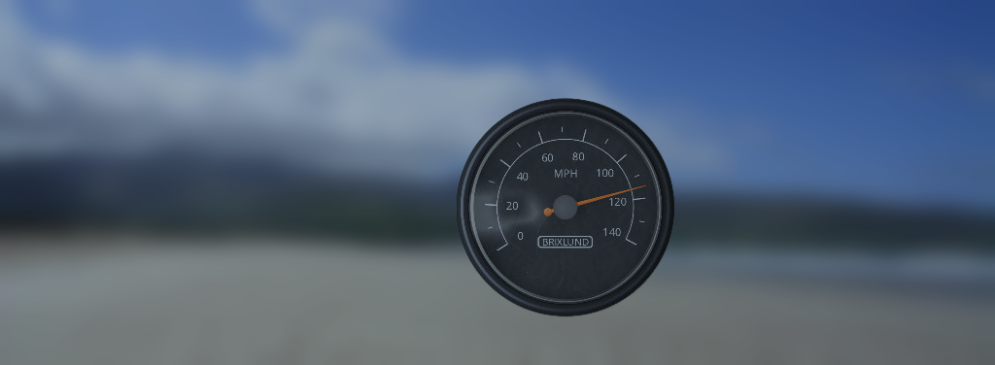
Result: 115 mph
